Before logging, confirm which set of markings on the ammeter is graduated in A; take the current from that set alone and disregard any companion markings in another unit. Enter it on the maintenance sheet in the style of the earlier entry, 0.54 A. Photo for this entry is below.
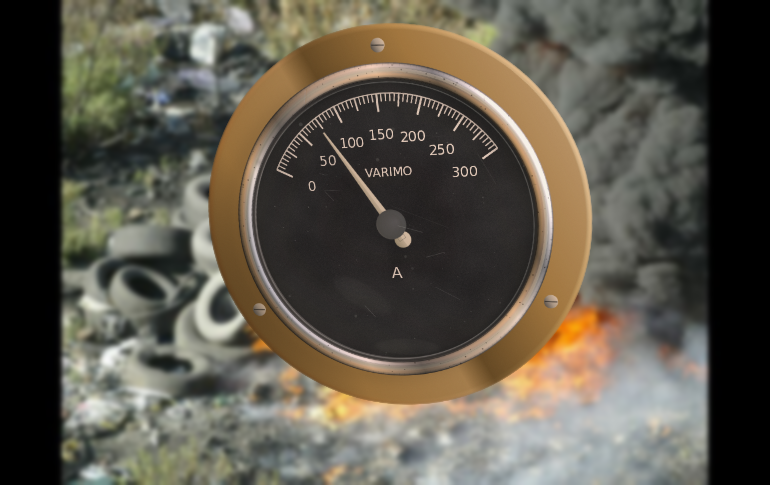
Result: 75 A
